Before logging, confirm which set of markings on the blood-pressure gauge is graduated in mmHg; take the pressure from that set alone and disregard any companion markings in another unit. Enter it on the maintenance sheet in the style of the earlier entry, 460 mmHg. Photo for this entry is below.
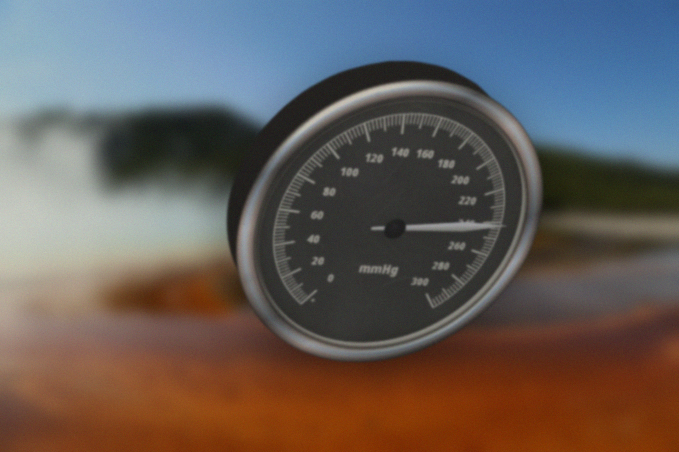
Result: 240 mmHg
